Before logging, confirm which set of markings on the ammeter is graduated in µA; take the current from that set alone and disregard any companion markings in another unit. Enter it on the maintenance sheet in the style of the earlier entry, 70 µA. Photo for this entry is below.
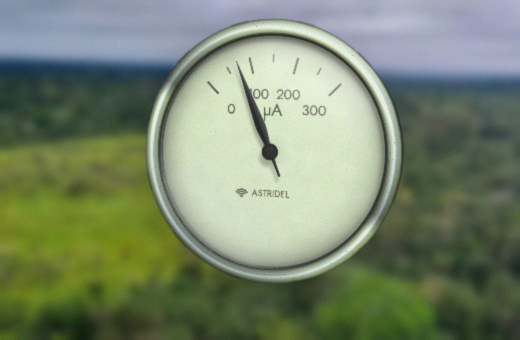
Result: 75 µA
